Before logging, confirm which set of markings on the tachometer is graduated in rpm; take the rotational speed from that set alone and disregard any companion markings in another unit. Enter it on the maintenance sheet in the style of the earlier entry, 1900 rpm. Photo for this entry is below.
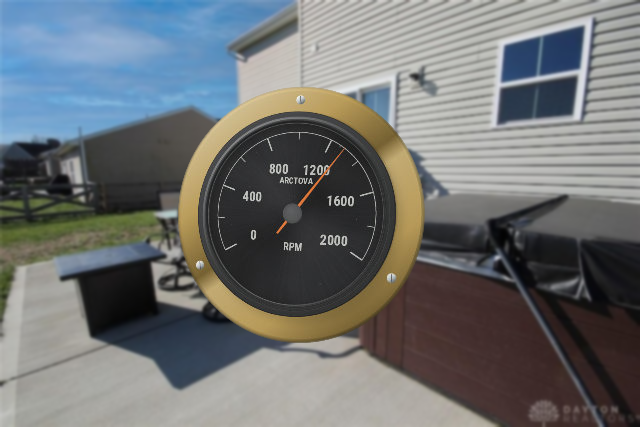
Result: 1300 rpm
